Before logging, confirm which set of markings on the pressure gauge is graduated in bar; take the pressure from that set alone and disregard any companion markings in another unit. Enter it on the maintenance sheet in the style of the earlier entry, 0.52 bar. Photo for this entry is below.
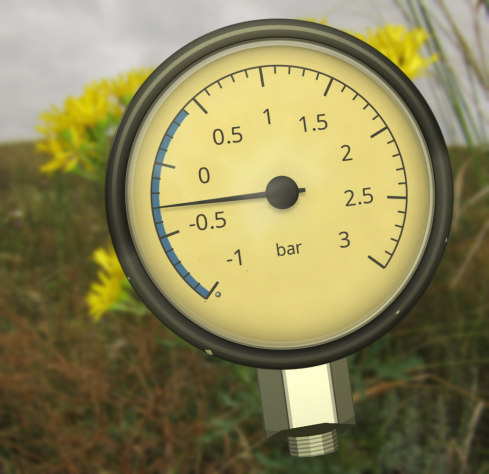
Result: -0.3 bar
